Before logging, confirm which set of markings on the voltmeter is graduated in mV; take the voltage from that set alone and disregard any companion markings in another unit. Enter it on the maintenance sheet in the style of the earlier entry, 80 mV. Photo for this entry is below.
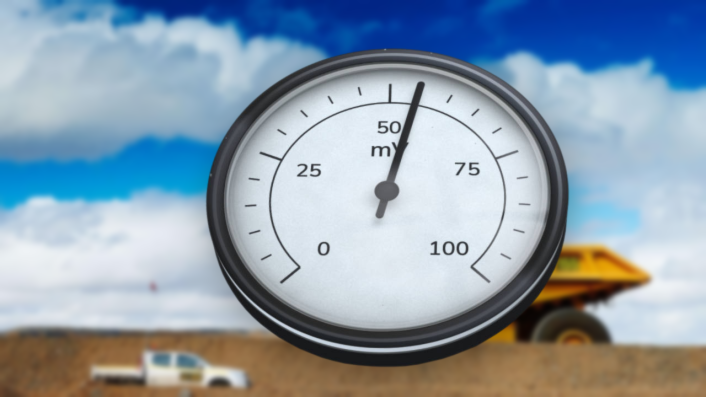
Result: 55 mV
